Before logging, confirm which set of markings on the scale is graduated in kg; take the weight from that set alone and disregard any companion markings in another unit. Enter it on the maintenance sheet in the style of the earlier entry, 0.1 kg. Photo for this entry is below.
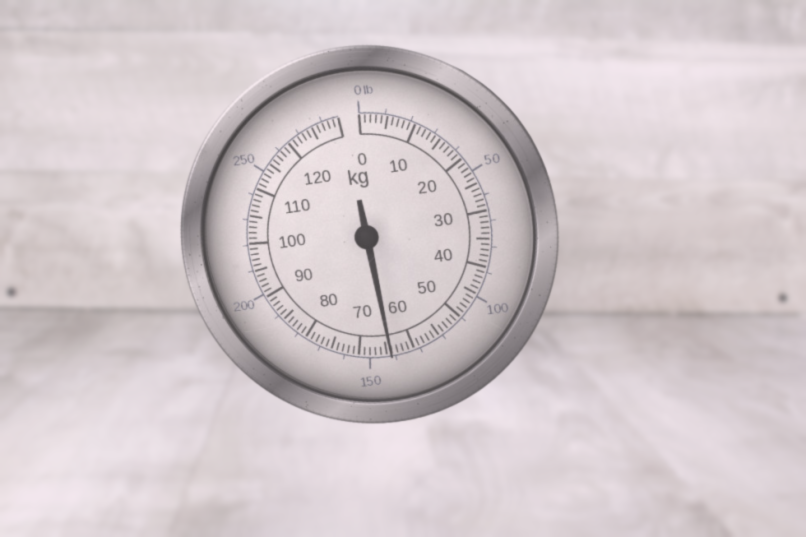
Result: 64 kg
